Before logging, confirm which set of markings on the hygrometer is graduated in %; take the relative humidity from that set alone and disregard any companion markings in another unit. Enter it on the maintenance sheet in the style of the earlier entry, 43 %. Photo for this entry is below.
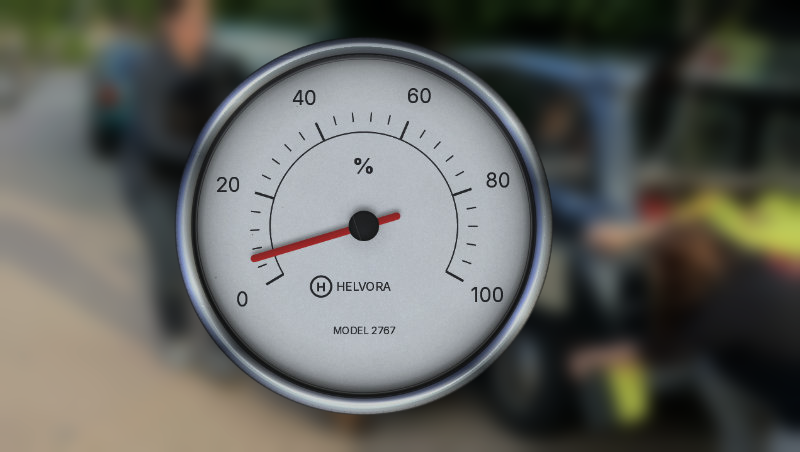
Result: 6 %
